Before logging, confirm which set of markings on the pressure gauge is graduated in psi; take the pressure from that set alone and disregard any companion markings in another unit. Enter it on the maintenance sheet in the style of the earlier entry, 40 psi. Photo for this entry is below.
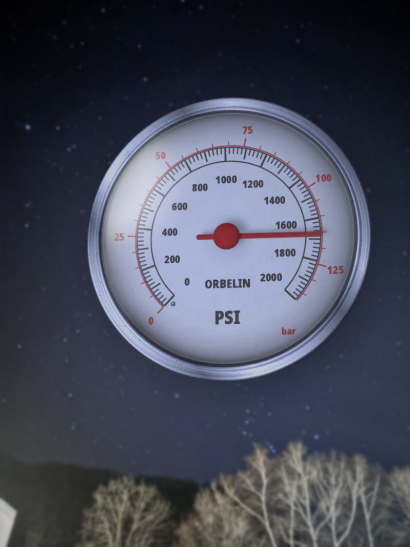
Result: 1680 psi
